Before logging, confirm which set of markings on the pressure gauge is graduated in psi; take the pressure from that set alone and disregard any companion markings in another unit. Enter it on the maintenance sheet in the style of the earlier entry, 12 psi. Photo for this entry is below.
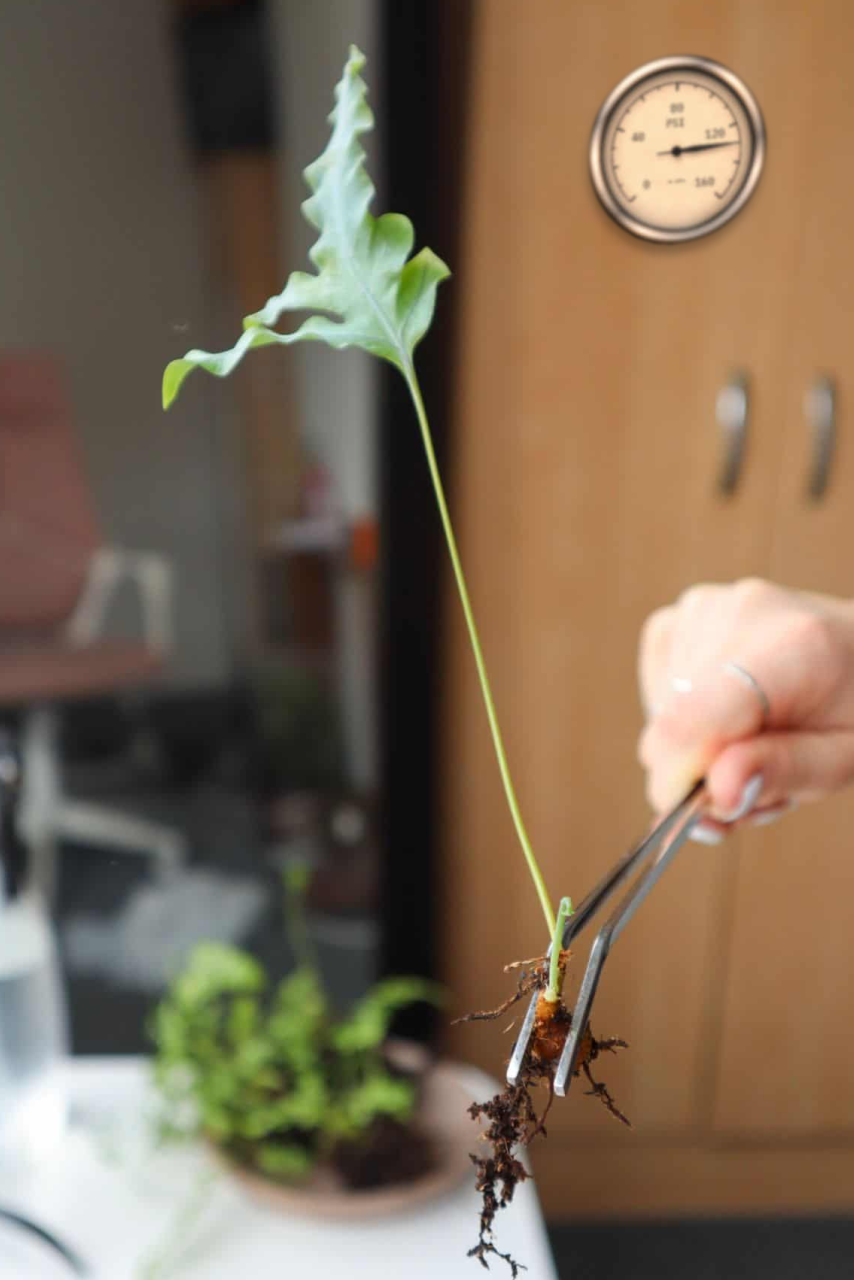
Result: 130 psi
